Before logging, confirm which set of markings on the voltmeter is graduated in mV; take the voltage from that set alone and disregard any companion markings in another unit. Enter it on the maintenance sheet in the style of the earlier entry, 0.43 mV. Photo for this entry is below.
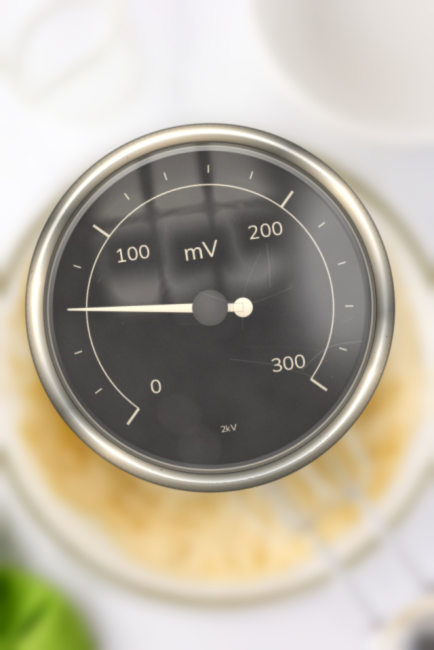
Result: 60 mV
